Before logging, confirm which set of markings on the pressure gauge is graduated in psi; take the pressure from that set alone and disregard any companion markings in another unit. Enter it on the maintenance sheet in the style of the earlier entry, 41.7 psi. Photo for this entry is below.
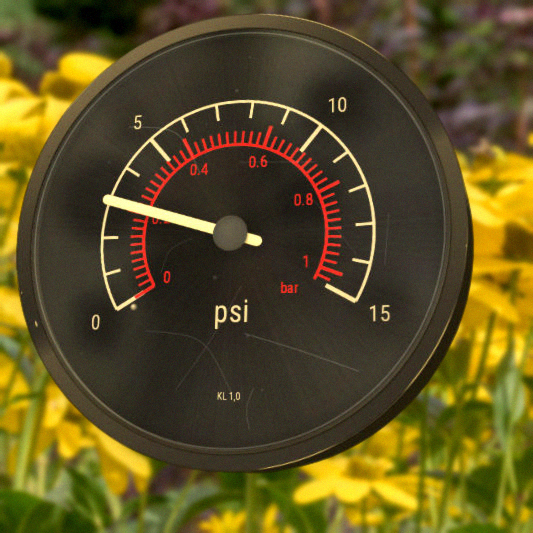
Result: 3 psi
